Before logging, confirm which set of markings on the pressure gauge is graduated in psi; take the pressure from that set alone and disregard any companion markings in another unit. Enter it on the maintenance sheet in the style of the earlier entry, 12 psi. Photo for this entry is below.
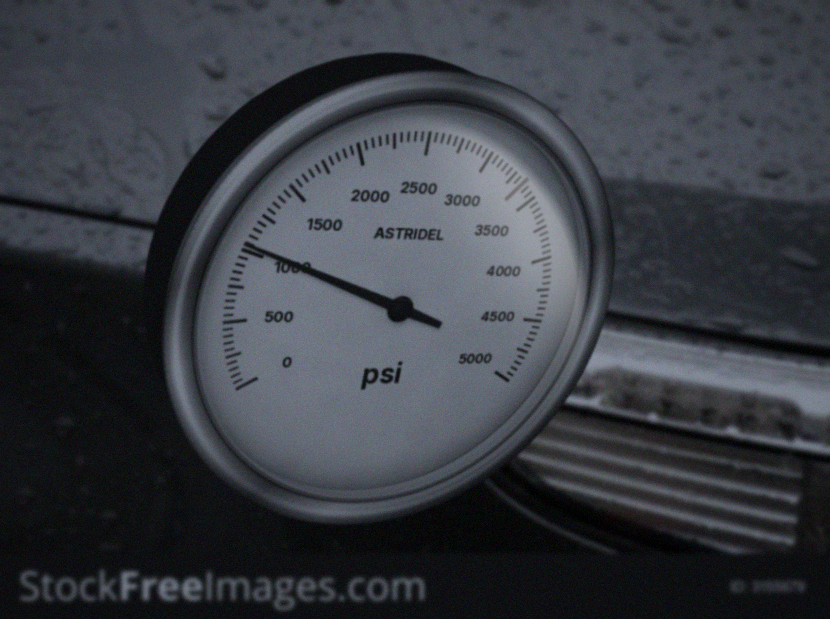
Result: 1050 psi
